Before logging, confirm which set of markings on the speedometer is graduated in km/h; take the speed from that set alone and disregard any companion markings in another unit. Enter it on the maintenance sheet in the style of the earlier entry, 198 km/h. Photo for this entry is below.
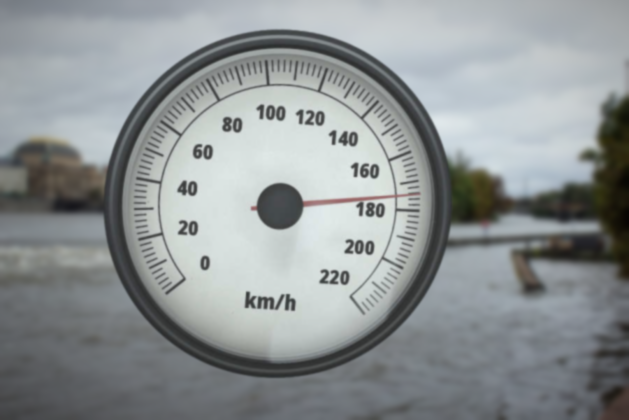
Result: 174 km/h
